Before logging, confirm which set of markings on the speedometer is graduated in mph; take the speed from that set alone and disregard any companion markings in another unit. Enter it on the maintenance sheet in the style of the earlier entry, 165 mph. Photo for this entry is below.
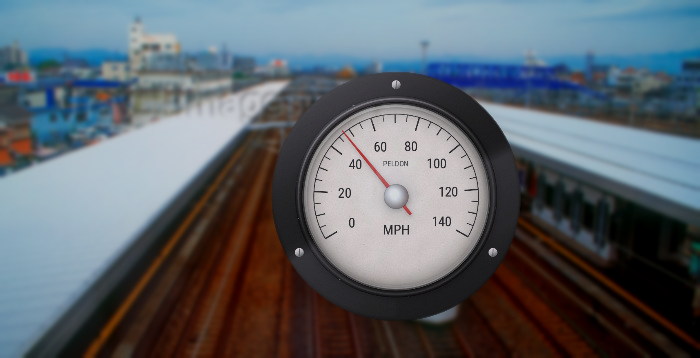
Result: 47.5 mph
